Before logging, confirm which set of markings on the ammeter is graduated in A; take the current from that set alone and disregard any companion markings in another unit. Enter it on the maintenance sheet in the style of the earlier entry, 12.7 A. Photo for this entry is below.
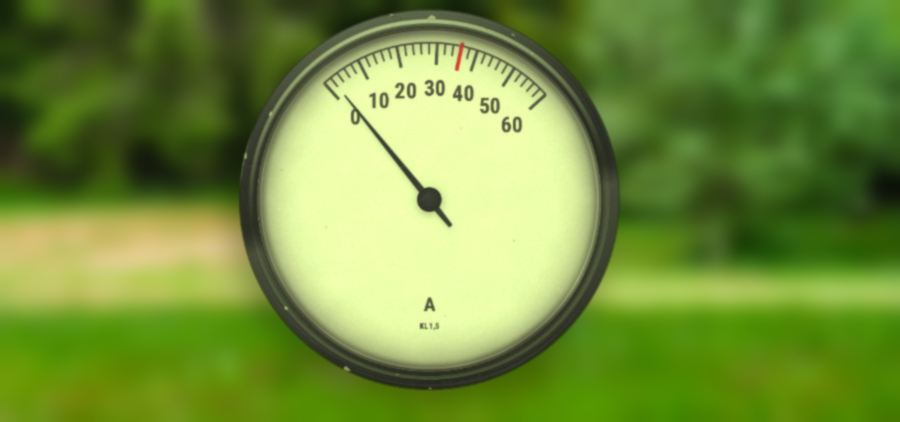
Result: 2 A
